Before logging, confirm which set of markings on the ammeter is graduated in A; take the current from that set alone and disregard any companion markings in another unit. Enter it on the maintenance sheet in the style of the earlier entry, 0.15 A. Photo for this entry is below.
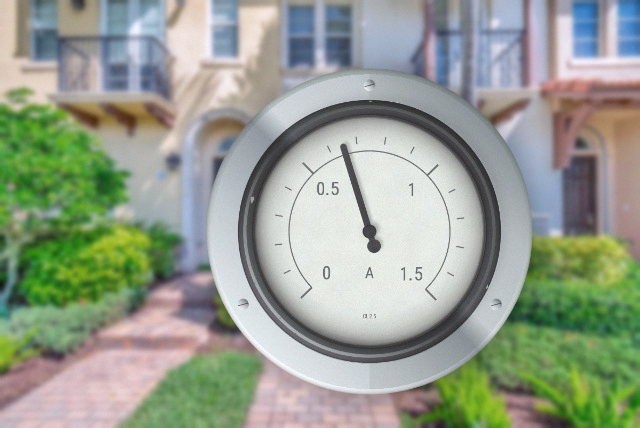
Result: 0.65 A
